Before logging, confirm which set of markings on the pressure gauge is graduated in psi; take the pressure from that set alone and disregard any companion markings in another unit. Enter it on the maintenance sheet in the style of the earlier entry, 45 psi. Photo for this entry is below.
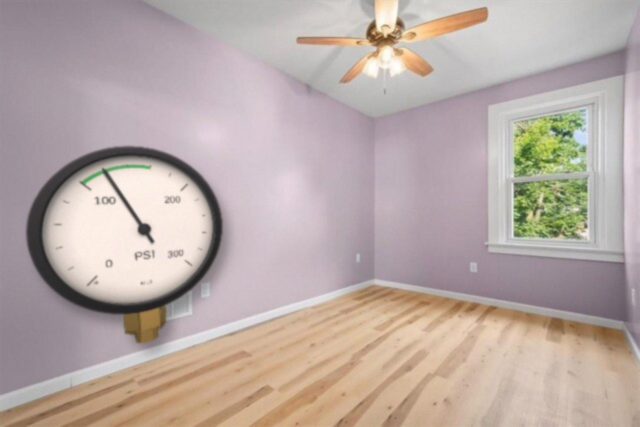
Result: 120 psi
